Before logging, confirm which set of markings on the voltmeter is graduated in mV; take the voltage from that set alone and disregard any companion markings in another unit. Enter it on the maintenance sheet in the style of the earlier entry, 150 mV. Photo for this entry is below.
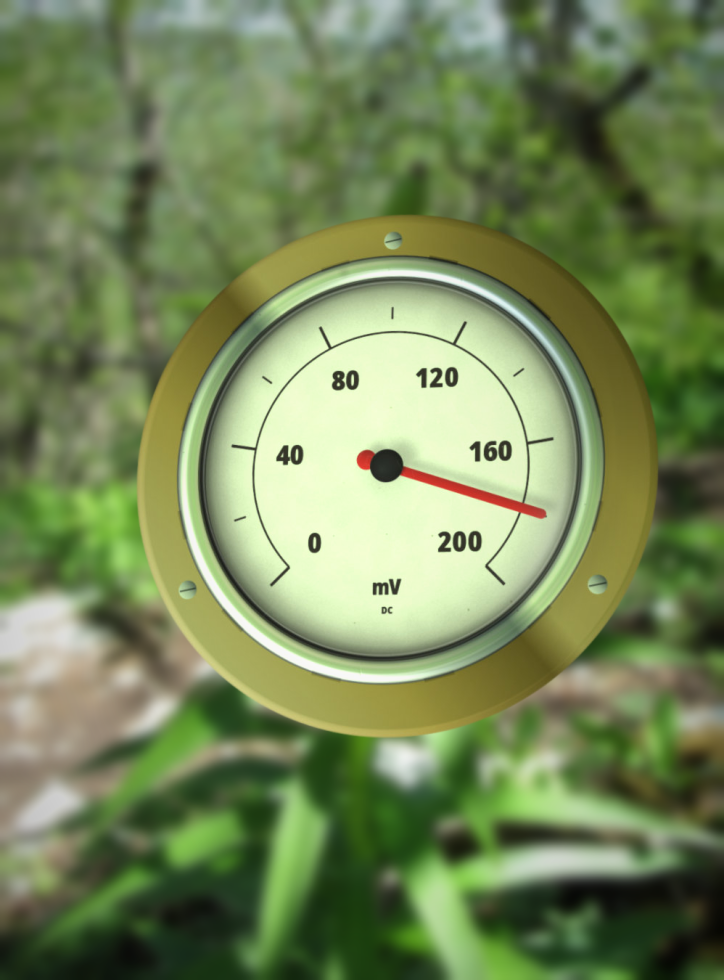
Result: 180 mV
